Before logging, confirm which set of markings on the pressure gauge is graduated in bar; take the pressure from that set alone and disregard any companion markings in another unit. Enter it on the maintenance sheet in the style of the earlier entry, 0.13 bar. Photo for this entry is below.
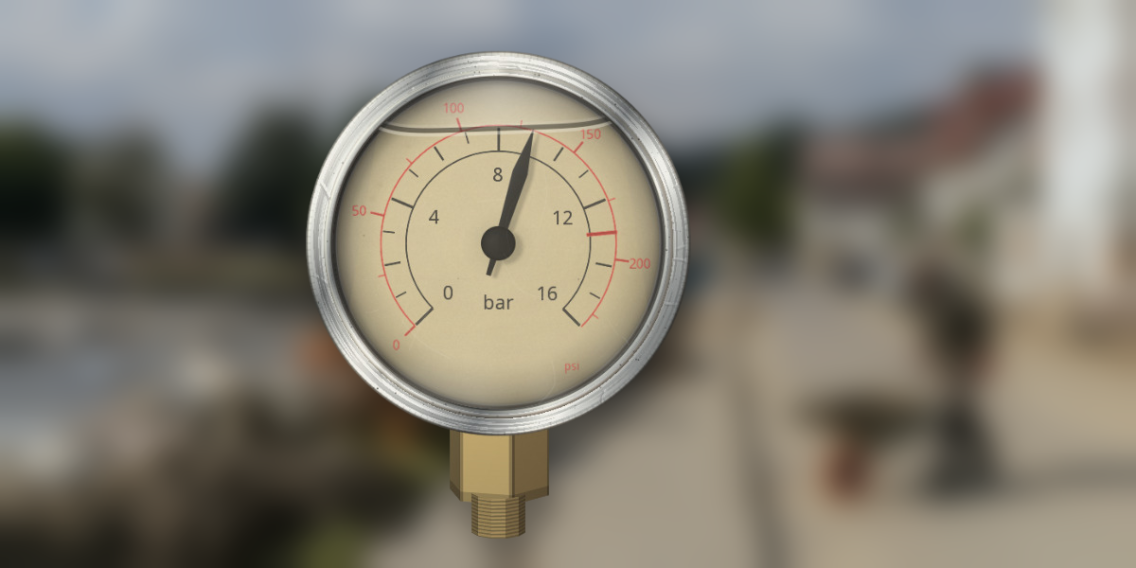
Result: 9 bar
